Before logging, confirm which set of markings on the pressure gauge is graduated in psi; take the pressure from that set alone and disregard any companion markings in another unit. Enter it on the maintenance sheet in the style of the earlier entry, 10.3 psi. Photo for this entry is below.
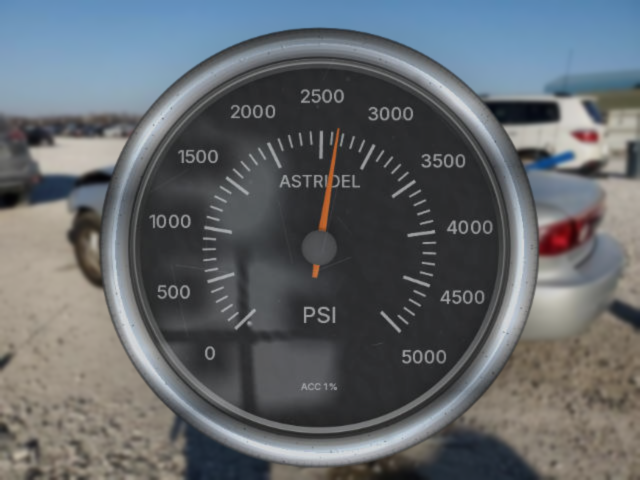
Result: 2650 psi
